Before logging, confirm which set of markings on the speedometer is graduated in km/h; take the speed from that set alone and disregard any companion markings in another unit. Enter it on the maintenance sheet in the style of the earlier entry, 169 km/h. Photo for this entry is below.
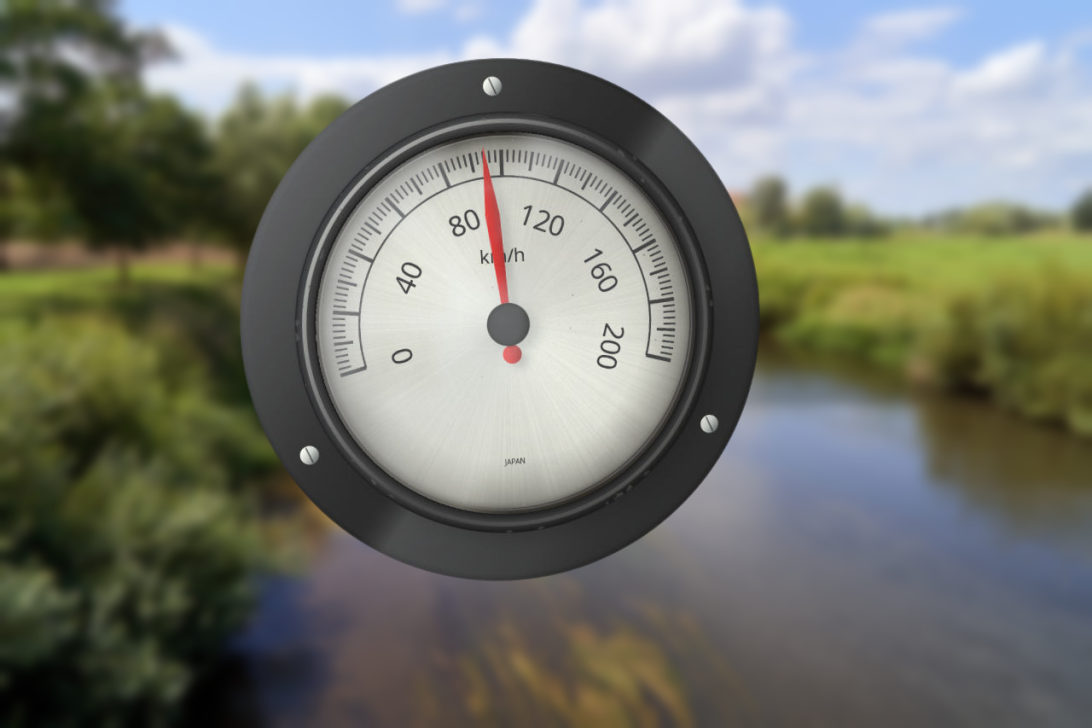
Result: 94 km/h
